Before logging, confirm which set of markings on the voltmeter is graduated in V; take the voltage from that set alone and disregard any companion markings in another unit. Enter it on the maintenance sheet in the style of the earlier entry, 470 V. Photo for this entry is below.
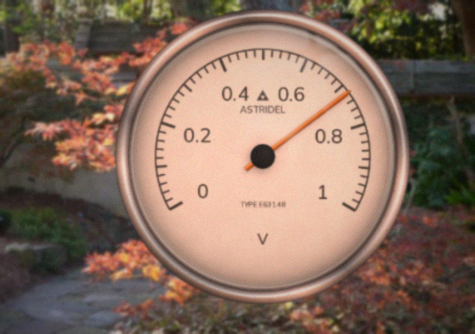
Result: 0.72 V
